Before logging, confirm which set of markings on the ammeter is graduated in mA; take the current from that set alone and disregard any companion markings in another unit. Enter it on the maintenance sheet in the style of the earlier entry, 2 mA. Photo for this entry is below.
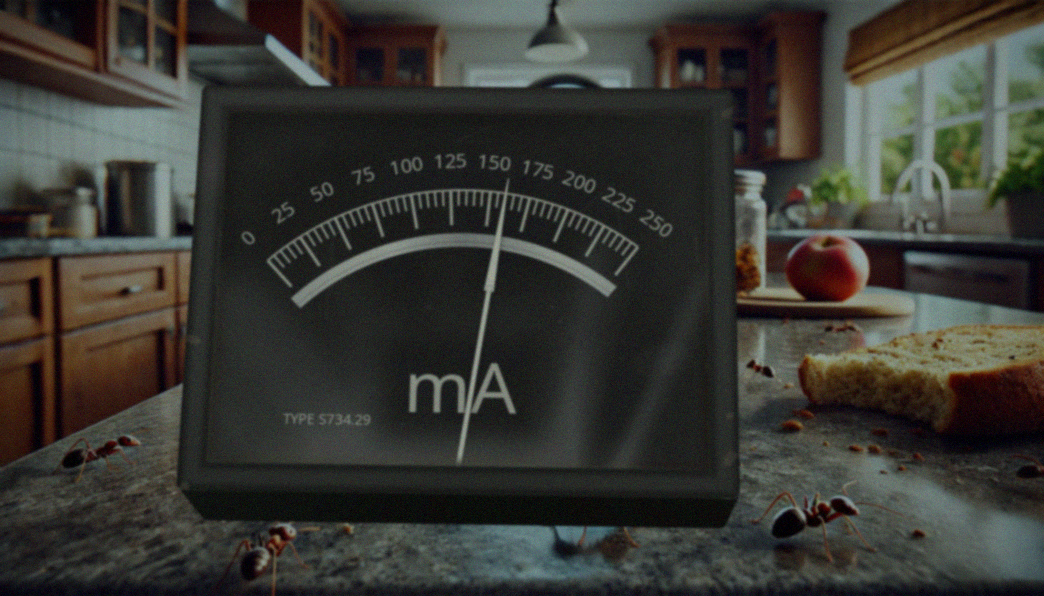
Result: 160 mA
